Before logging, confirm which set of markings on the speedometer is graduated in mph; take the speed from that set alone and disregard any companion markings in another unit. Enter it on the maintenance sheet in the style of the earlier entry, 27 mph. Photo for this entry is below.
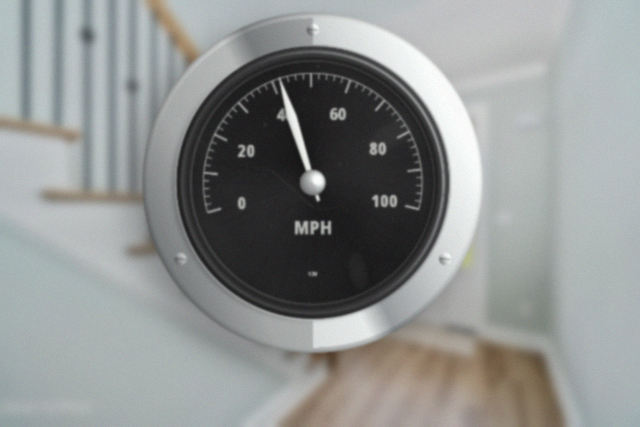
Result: 42 mph
